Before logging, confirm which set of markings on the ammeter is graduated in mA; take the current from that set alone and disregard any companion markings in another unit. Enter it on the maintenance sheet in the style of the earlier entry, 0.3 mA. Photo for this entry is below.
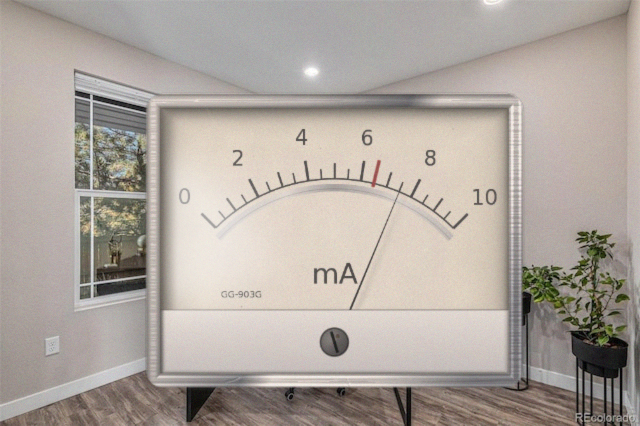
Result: 7.5 mA
